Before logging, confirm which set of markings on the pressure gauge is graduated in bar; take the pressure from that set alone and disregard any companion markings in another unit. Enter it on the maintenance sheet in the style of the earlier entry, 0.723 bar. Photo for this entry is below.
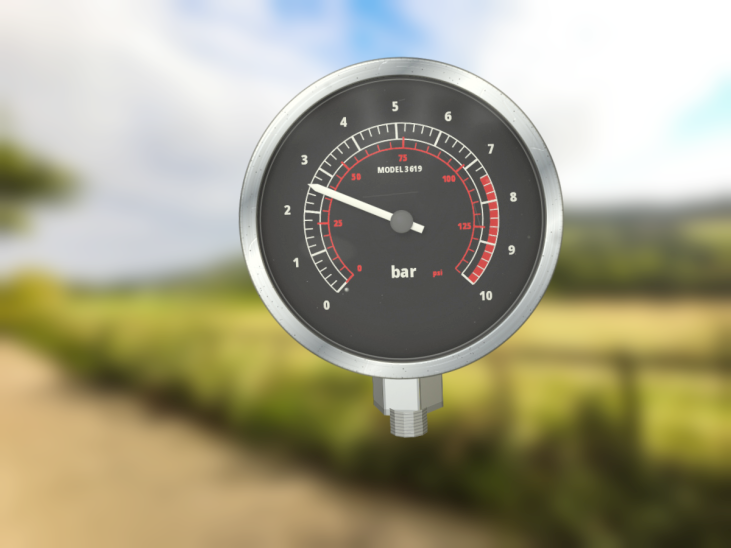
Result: 2.6 bar
